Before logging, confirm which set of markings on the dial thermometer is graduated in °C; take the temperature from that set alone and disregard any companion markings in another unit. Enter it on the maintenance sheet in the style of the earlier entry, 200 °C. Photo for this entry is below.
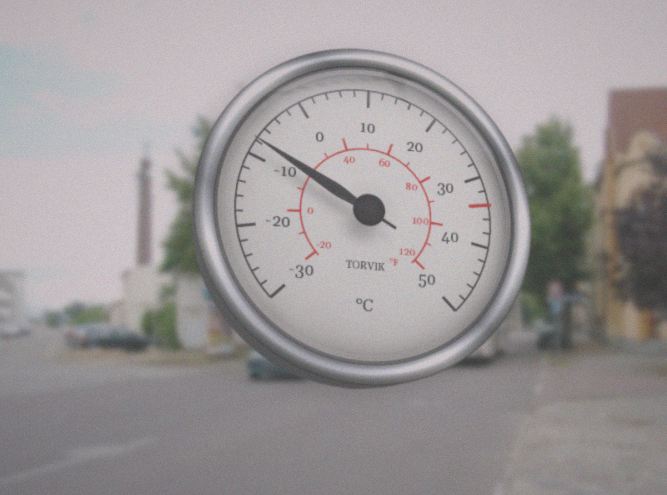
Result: -8 °C
